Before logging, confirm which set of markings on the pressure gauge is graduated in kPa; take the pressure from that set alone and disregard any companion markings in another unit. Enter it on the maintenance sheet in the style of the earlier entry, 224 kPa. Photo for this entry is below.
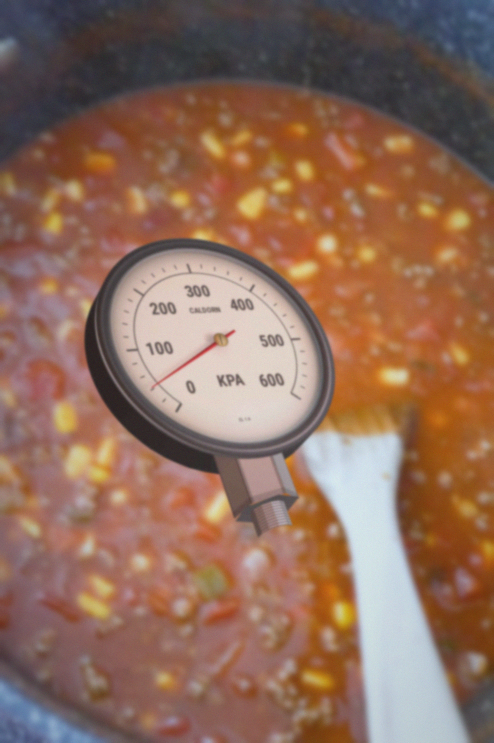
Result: 40 kPa
